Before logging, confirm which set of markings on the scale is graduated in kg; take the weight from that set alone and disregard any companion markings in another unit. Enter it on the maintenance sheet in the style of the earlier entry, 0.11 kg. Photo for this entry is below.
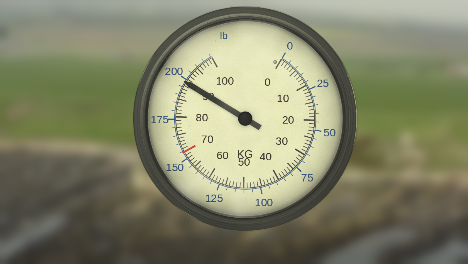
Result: 90 kg
